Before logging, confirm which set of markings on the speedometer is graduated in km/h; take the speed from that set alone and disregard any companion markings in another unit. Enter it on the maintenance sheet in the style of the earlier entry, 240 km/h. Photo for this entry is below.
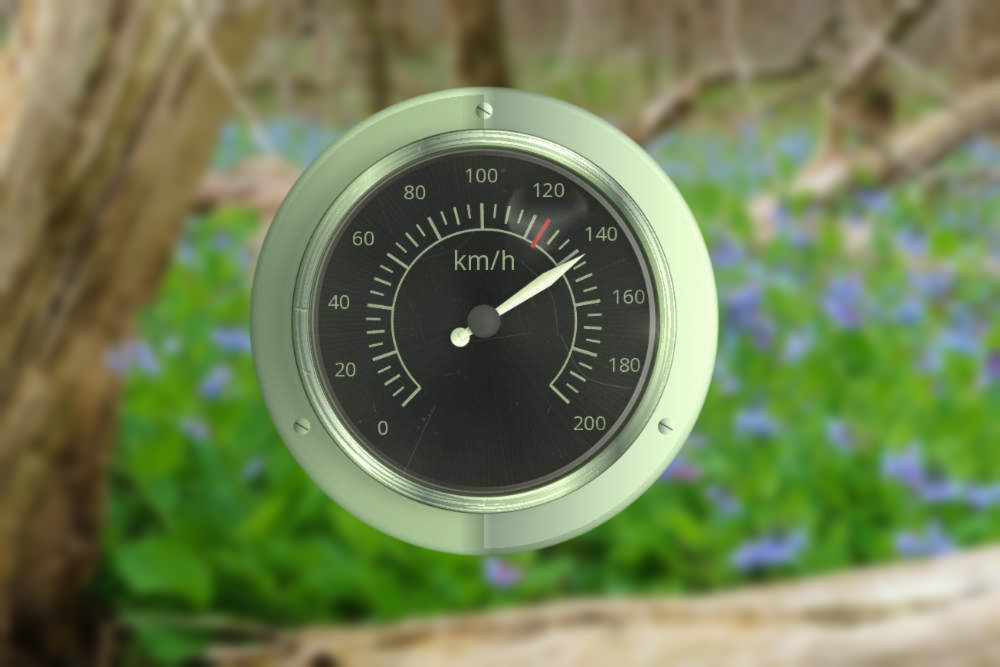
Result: 142.5 km/h
